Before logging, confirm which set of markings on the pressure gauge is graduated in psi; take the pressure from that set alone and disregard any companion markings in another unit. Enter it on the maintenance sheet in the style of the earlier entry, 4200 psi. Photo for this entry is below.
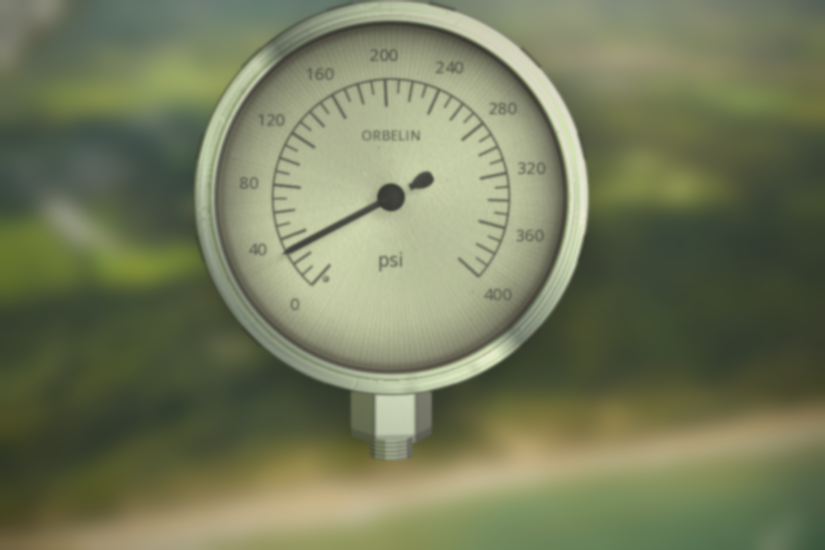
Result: 30 psi
